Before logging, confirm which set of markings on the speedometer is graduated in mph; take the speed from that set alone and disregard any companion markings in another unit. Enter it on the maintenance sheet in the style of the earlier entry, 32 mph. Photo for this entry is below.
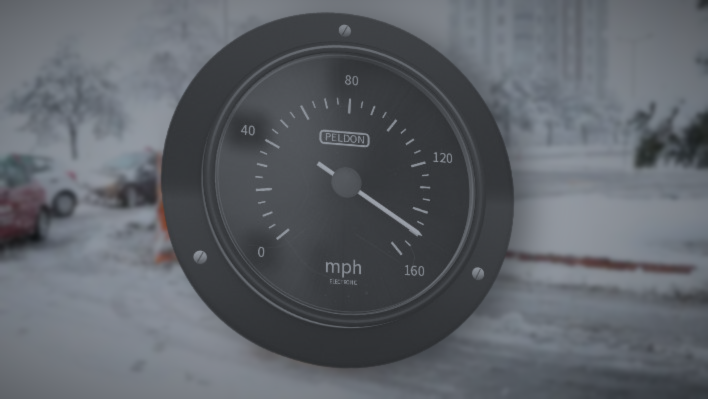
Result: 150 mph
